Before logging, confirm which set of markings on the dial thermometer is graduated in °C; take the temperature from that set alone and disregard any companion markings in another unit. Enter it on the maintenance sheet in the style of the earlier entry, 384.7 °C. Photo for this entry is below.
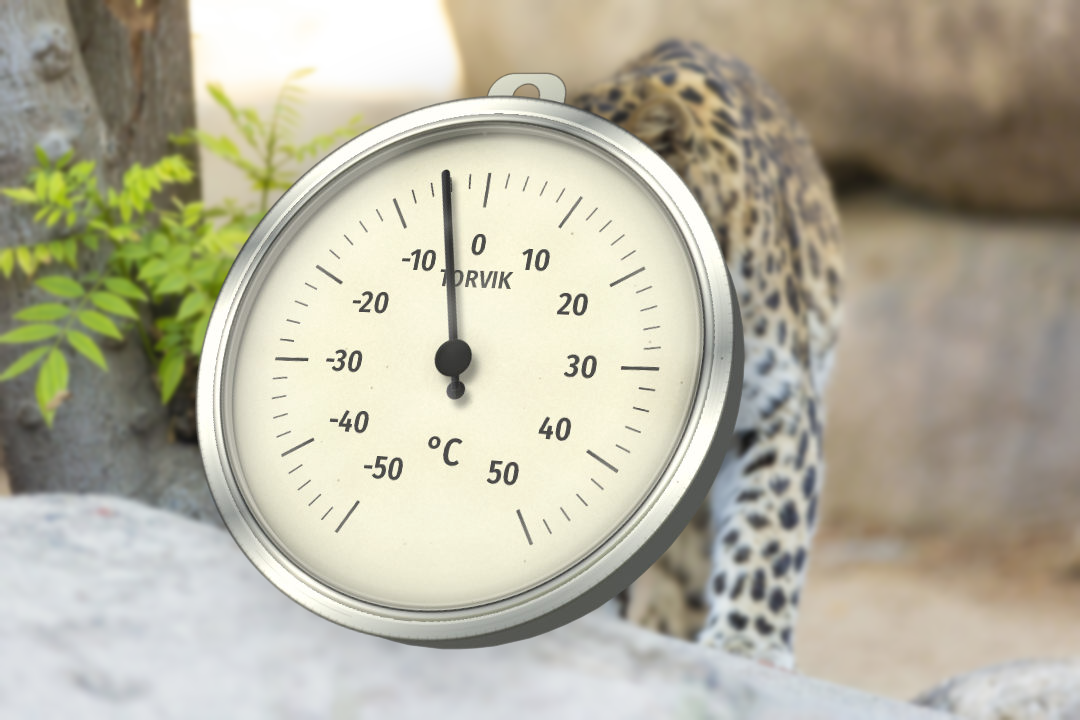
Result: -4 °C
